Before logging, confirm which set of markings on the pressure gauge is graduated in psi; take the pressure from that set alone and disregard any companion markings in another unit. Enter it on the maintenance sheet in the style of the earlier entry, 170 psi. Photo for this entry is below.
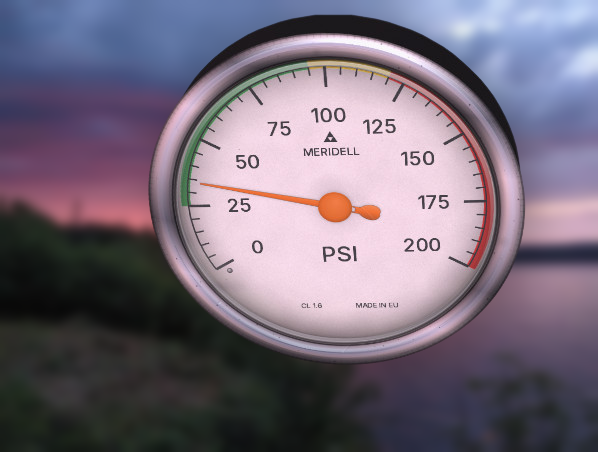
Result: 35 psi
